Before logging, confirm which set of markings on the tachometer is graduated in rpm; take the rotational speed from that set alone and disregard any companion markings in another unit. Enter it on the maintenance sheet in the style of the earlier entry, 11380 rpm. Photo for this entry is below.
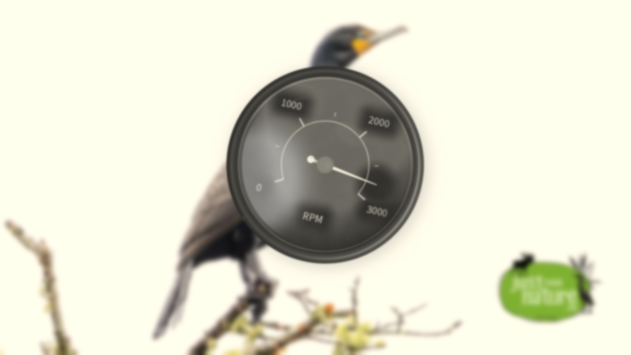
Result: 2750 rpm
